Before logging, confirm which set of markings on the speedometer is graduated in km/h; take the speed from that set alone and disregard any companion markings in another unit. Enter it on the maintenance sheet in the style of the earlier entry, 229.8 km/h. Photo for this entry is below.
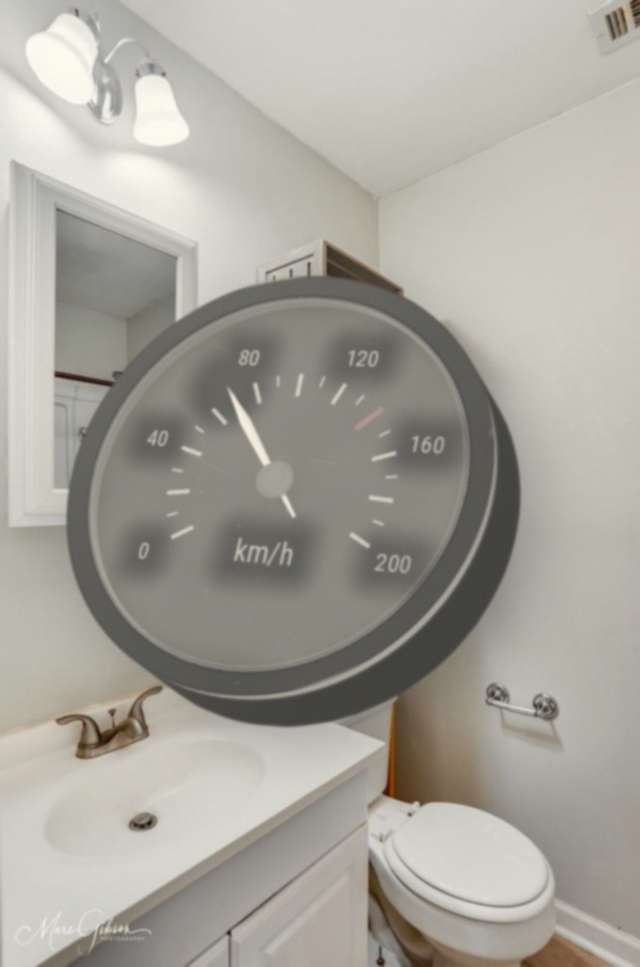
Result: 70 km/h
